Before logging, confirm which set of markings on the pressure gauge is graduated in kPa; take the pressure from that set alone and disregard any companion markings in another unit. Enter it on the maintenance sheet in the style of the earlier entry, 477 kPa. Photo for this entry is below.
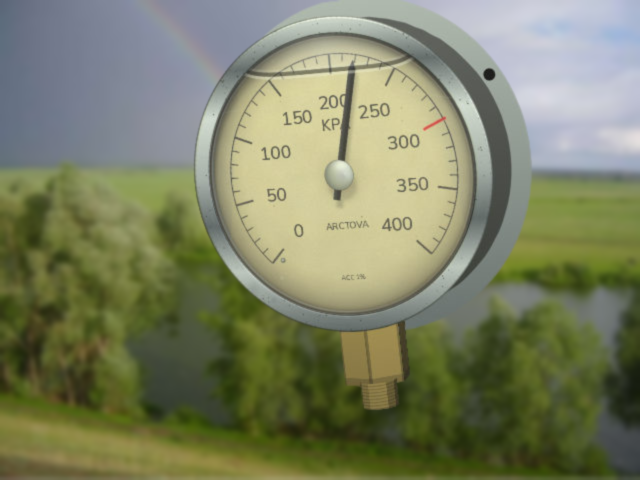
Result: 220 kPa
